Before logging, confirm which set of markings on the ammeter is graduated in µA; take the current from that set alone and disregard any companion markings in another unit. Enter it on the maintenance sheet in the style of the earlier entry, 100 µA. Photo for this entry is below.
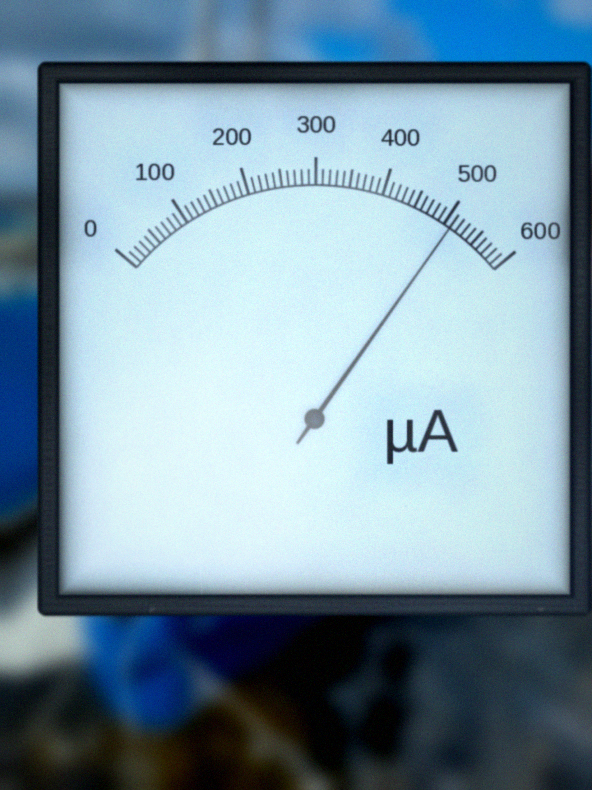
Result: 510 µA
